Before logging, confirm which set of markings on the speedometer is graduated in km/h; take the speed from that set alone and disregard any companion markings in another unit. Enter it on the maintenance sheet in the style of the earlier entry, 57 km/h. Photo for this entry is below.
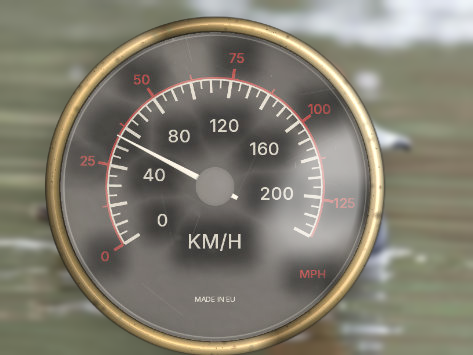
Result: 55 km/h
